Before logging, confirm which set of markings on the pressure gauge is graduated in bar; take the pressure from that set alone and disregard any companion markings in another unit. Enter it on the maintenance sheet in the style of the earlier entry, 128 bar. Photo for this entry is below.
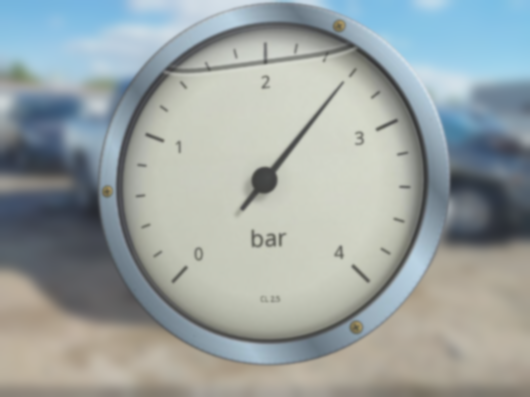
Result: 2.6 bar
